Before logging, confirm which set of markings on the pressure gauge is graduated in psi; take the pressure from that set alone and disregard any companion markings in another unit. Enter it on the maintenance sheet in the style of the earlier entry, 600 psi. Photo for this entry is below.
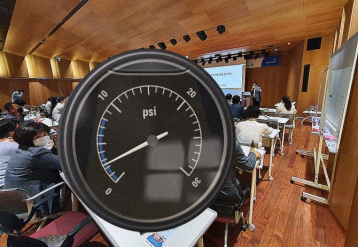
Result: 2.5 psi
